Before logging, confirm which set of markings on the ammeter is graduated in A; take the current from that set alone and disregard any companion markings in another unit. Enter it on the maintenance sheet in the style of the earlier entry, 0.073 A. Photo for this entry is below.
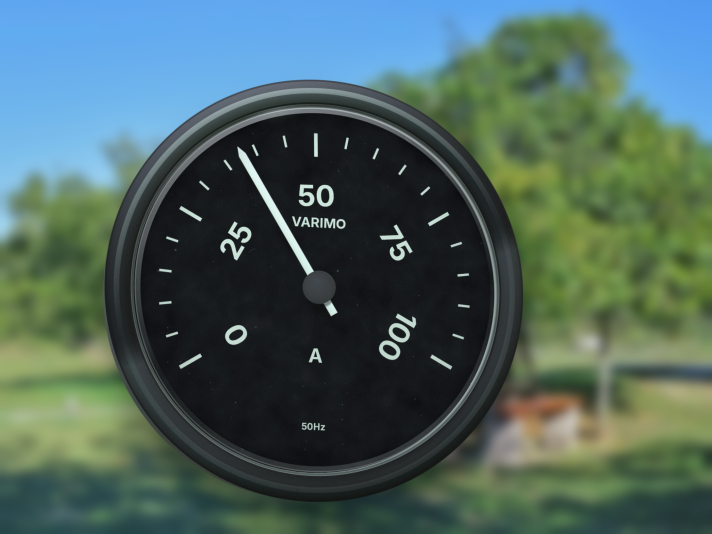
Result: 37.5 A
